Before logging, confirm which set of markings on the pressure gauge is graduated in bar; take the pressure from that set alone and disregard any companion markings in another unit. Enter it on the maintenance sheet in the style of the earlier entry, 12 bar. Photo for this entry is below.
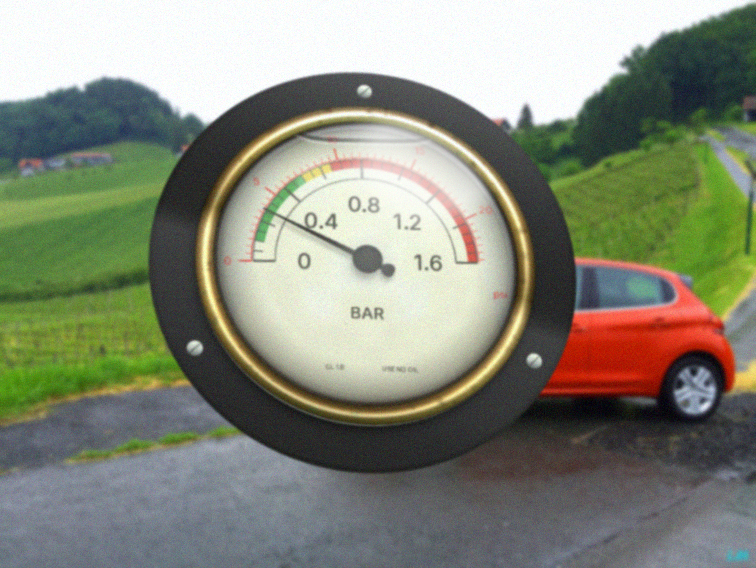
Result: 0.25 bar
